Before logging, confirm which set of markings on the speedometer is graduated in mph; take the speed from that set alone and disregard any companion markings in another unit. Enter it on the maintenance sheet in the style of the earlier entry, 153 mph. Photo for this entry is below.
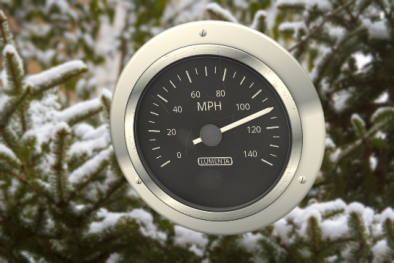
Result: 110 mph
